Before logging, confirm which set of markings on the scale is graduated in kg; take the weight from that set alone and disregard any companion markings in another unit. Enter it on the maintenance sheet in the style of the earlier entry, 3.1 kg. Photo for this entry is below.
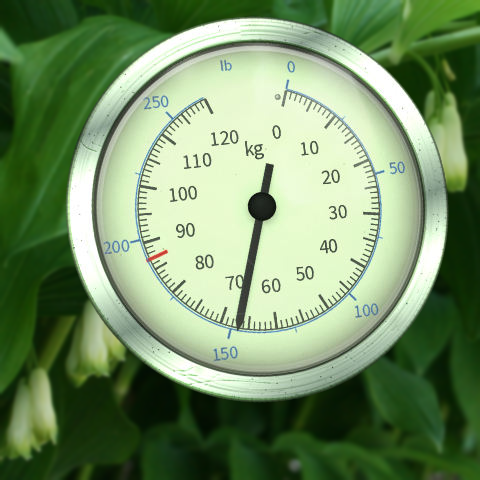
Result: 67 kg
